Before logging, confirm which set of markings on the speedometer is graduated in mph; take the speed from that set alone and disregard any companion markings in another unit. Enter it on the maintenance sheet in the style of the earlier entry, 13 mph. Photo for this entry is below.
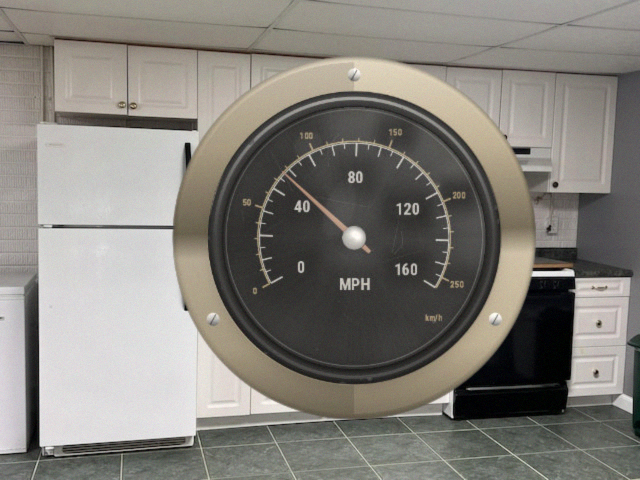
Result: 47.5 mph
